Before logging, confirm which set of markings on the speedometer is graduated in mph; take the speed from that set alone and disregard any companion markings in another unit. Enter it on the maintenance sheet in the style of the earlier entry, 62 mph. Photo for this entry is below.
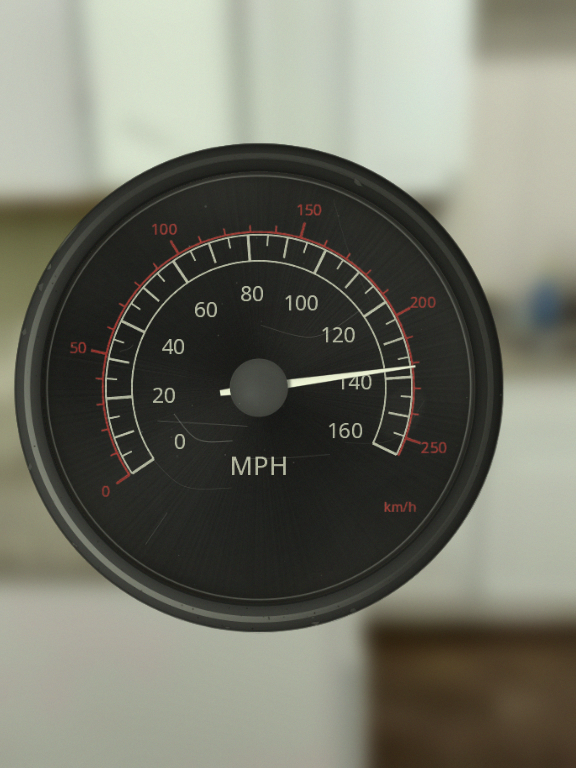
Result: 137.5 mph
